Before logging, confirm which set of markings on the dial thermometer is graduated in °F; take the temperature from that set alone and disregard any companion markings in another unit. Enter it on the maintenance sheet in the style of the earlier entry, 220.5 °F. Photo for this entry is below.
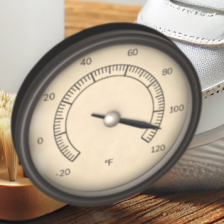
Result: 110 °F
